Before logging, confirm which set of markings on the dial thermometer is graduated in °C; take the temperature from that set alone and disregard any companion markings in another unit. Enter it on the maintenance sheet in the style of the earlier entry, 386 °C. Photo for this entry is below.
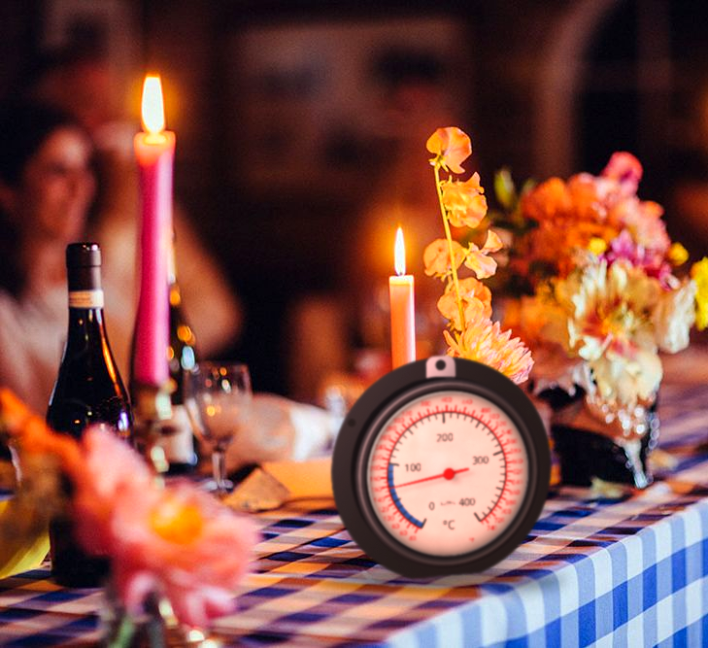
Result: 70 °C
